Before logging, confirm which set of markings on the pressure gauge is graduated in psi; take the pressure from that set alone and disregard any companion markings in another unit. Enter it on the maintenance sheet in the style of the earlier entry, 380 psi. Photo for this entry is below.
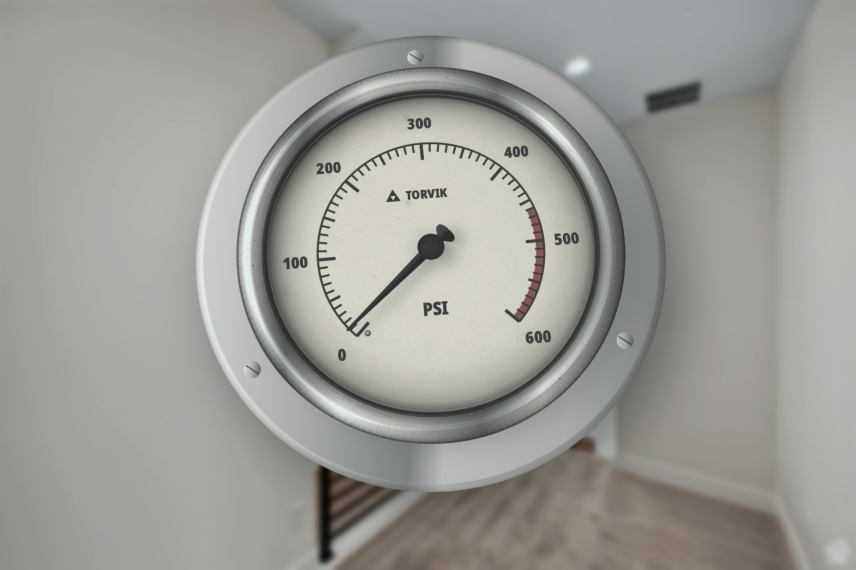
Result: 10 psi
